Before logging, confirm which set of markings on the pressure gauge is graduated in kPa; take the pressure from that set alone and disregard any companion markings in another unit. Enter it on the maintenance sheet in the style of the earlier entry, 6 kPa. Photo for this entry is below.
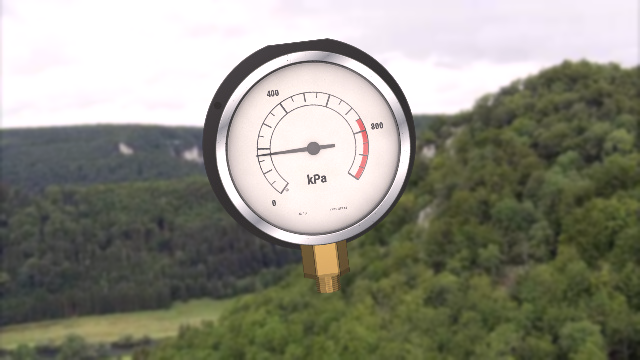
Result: 175 kPa
